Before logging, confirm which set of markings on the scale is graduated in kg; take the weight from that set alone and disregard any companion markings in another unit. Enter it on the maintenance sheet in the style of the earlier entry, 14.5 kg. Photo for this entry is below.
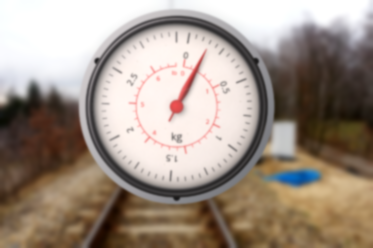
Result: 0.15 kg
